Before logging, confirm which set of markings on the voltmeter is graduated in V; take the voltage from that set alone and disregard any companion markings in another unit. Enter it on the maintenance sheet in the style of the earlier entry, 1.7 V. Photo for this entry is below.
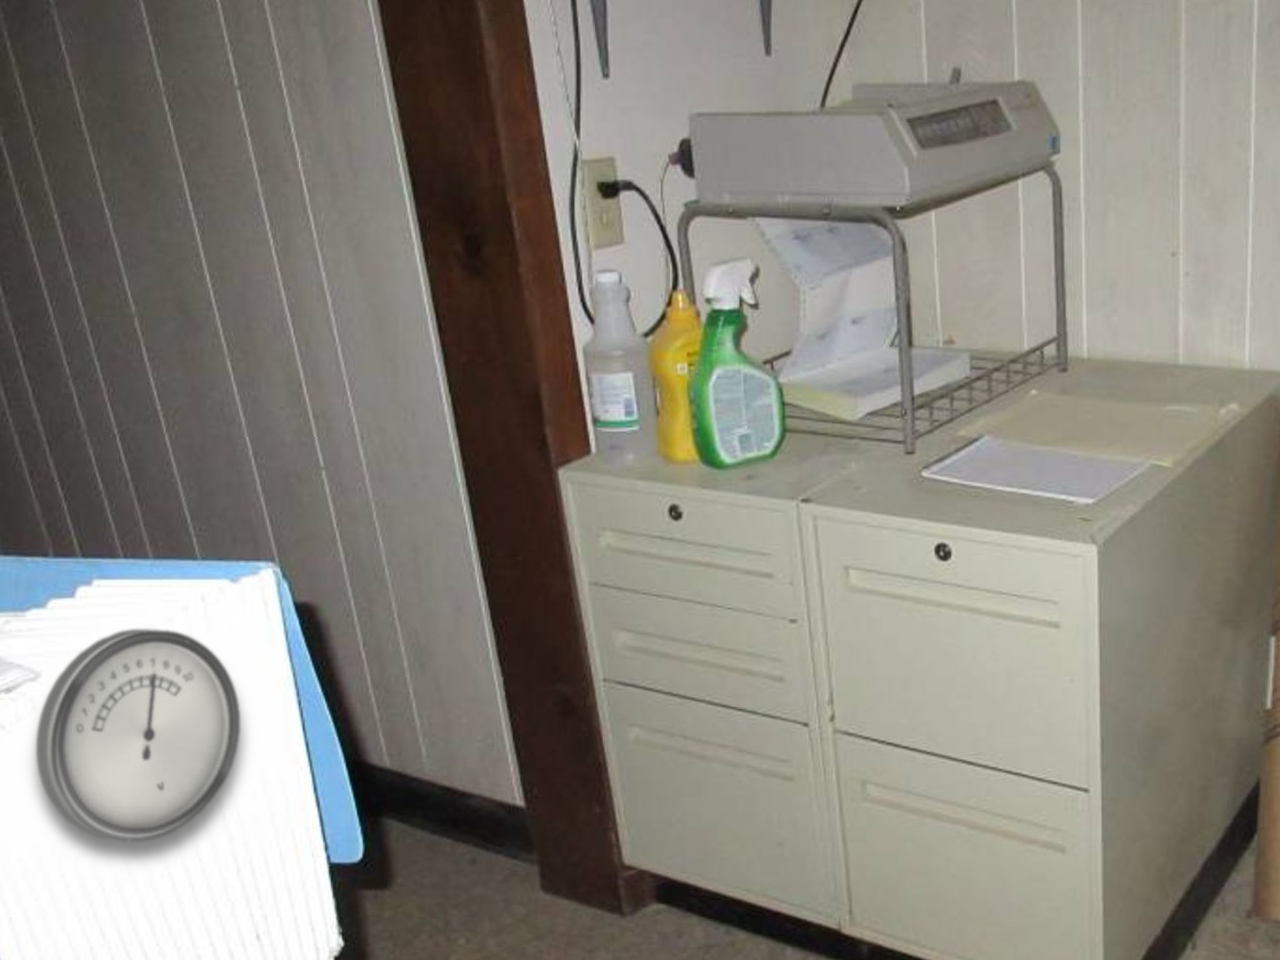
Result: 7 V
